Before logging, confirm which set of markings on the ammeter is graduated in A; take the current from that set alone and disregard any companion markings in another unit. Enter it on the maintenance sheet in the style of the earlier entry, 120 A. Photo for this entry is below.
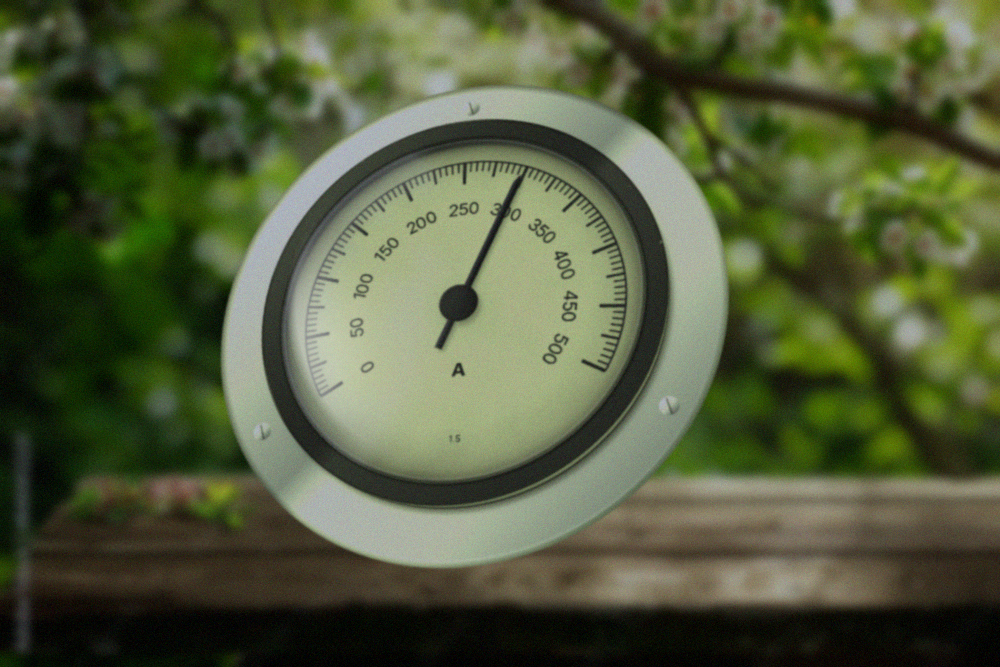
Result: 300 A
